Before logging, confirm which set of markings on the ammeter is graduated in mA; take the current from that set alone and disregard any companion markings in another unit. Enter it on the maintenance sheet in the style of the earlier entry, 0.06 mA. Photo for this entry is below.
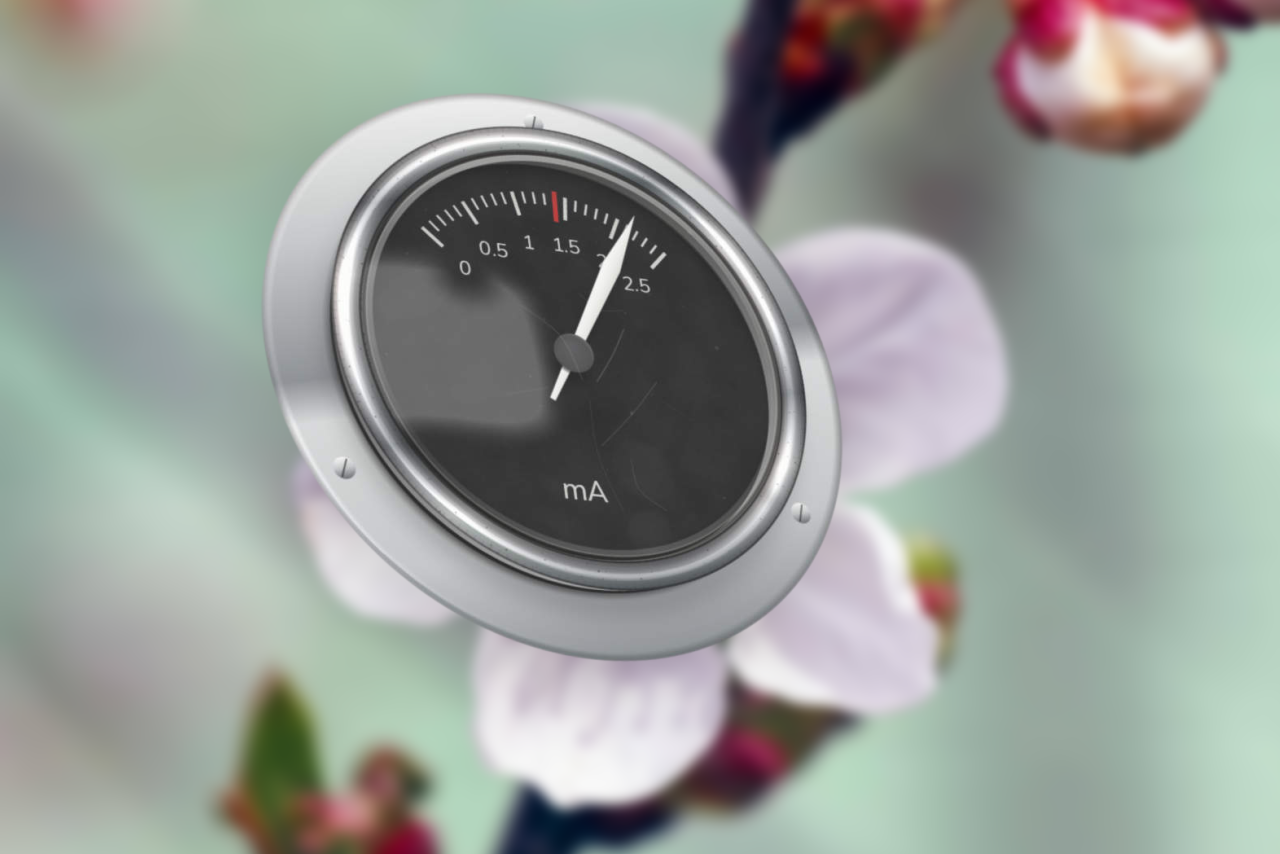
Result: 2.1 mA
